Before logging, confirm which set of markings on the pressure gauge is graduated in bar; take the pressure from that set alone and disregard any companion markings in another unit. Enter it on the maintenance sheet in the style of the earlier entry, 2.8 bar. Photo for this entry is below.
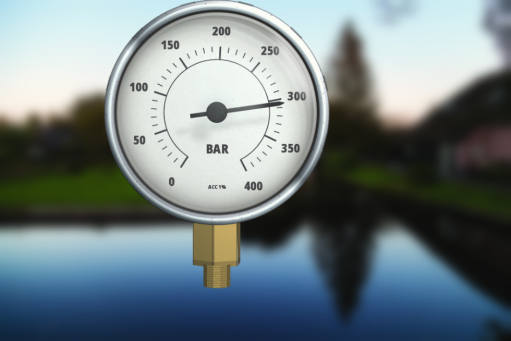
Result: 305 bar
